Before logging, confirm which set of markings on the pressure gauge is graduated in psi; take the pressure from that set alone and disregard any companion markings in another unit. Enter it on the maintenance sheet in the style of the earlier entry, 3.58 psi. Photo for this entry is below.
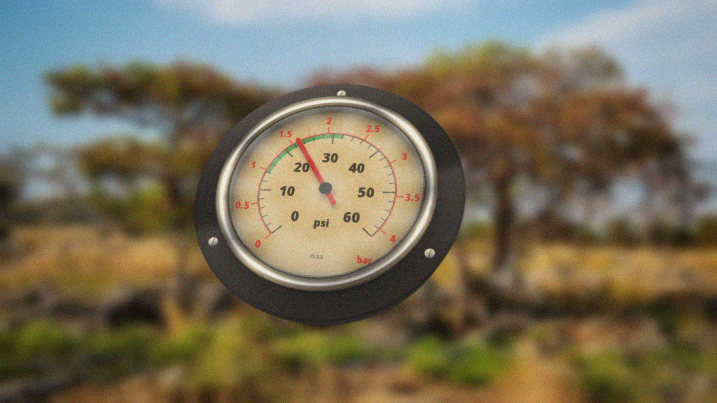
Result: 23 psi
